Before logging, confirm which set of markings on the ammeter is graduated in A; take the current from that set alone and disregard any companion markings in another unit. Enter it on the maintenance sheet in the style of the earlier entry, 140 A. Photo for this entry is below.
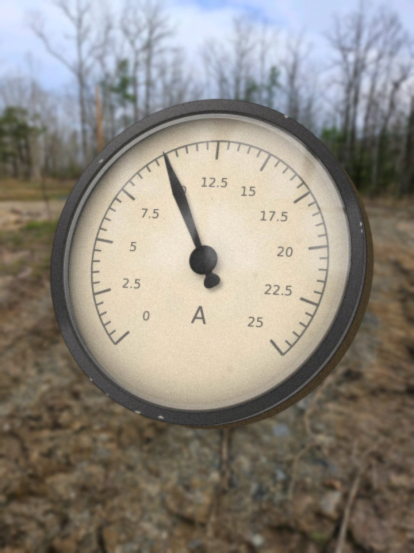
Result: 10 A
